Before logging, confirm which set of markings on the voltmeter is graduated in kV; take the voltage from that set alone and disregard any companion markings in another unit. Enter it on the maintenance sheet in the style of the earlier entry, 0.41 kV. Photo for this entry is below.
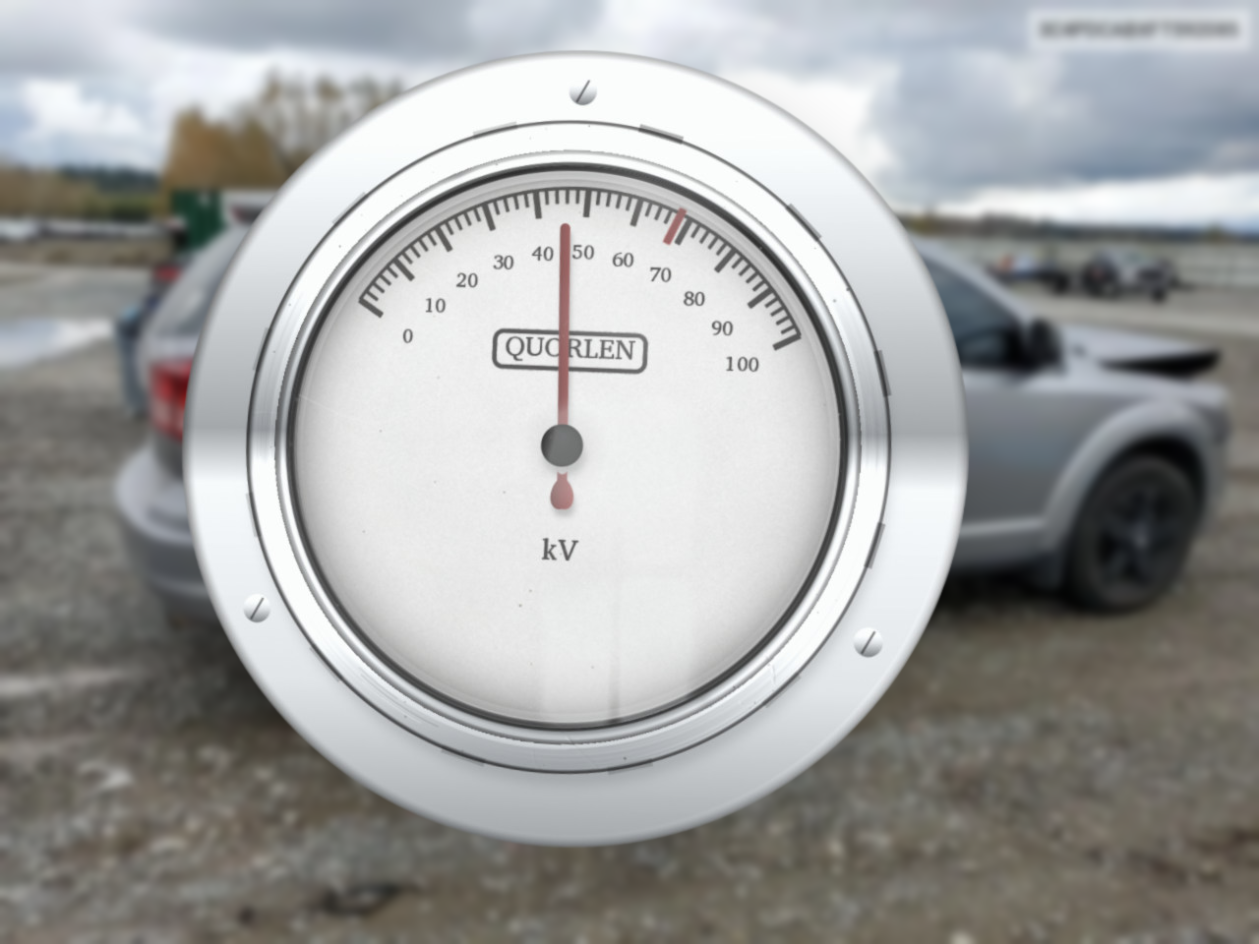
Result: 46 kV
